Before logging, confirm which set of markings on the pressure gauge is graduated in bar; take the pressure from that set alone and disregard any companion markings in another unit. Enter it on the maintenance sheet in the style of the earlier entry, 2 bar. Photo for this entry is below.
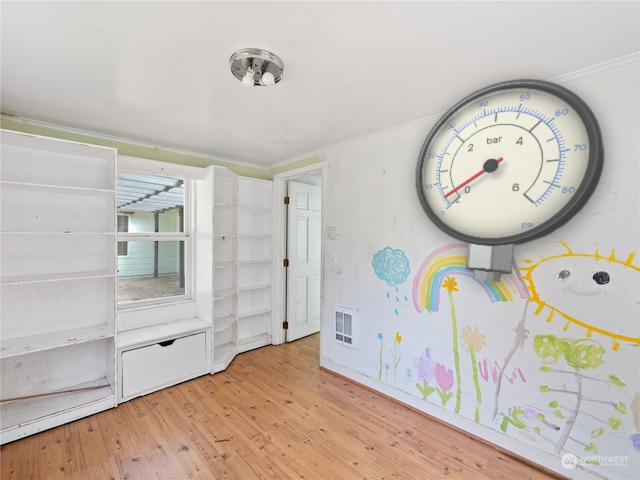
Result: 0.25 bar
